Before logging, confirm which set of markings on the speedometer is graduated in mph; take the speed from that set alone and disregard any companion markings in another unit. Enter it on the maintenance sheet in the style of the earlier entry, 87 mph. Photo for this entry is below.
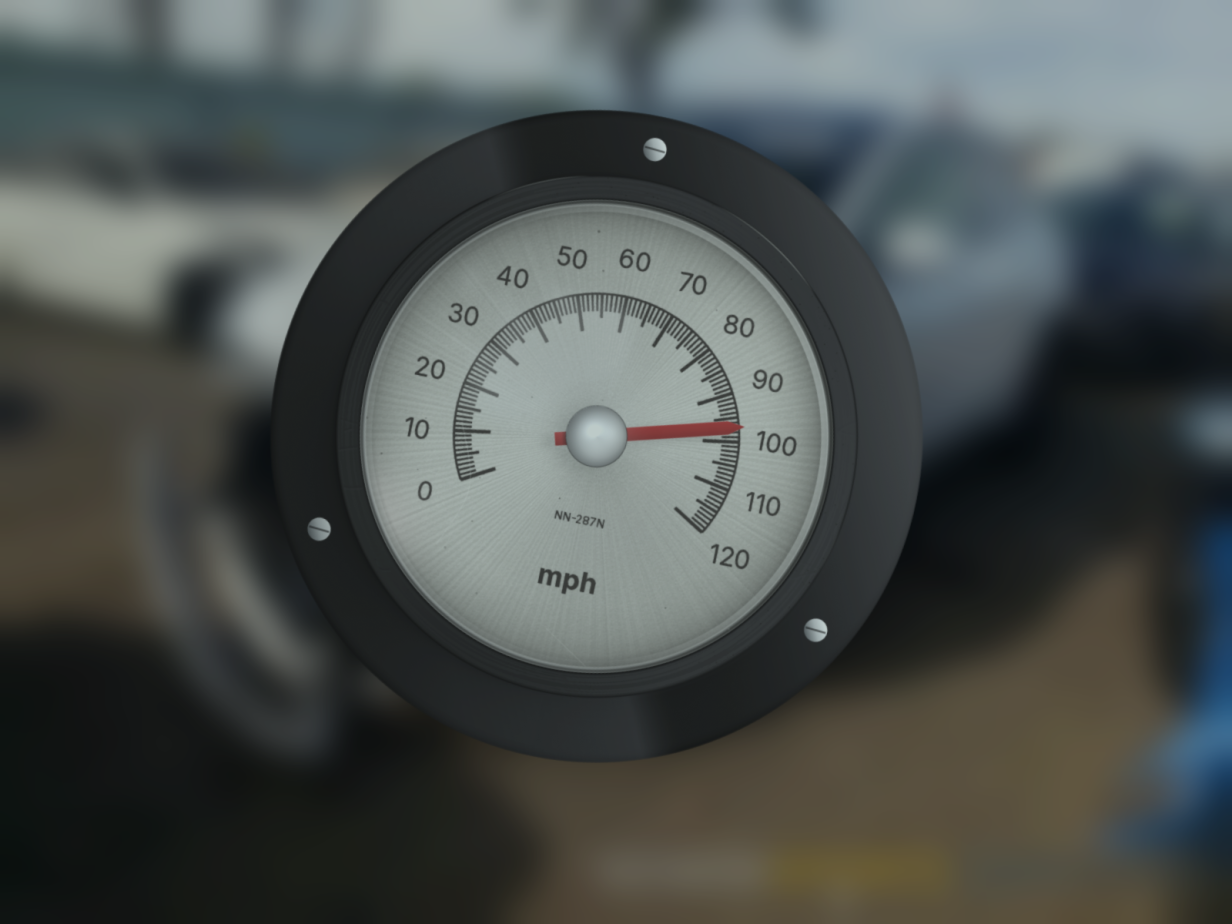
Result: 97 mph
